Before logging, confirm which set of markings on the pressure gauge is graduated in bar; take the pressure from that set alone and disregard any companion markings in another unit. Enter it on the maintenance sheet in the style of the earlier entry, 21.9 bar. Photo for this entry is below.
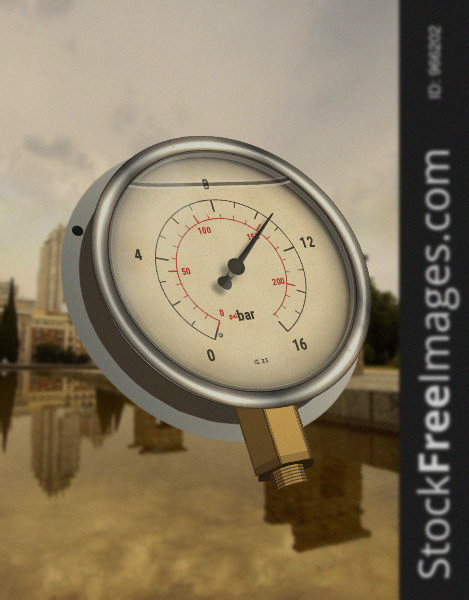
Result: 10.5 bar
